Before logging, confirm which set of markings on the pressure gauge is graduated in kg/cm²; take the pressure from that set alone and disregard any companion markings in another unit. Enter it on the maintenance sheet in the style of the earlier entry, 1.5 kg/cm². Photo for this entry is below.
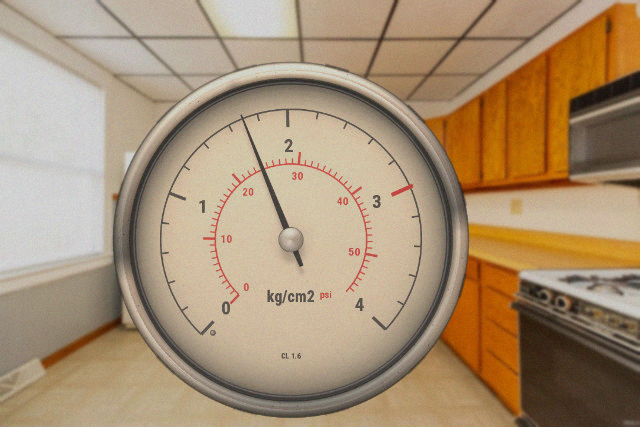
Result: 1.7 kg/cm²
